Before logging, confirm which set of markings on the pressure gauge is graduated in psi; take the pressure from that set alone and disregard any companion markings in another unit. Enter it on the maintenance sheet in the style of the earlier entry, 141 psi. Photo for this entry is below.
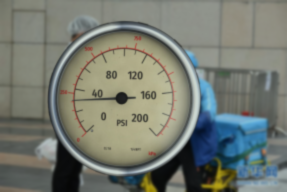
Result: 30 psi
